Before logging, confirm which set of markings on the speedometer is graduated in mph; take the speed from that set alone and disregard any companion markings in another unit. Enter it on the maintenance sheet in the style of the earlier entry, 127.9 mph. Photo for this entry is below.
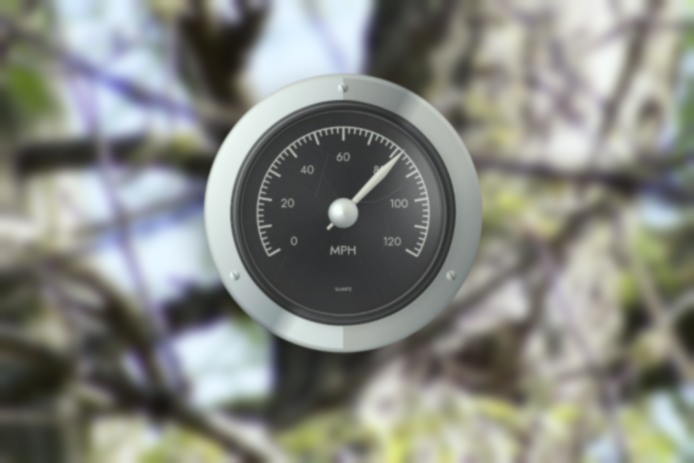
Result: 82 mph
